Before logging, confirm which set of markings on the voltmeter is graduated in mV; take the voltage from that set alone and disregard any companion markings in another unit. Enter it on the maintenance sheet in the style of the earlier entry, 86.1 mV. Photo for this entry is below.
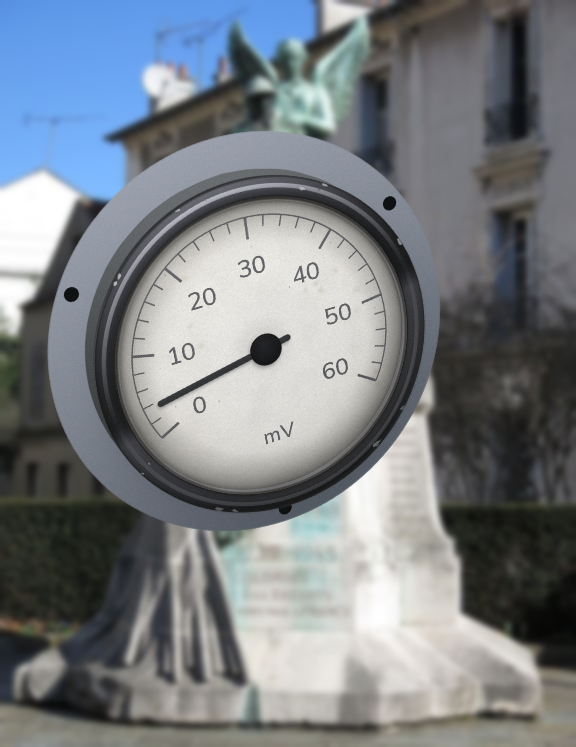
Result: 4 mV
